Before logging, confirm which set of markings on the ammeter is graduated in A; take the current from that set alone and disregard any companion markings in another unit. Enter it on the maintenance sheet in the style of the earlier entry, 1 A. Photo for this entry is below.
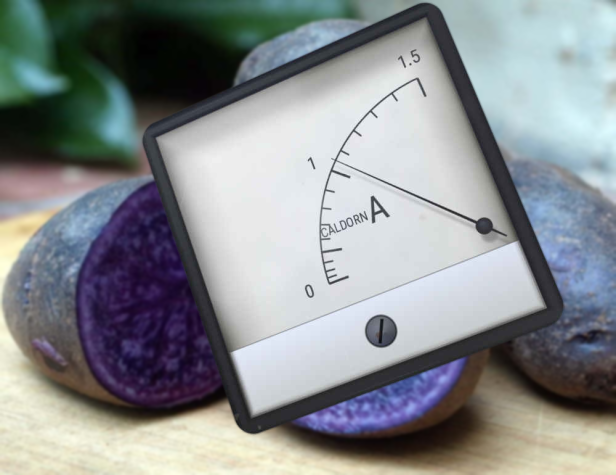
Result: 1.05 A
